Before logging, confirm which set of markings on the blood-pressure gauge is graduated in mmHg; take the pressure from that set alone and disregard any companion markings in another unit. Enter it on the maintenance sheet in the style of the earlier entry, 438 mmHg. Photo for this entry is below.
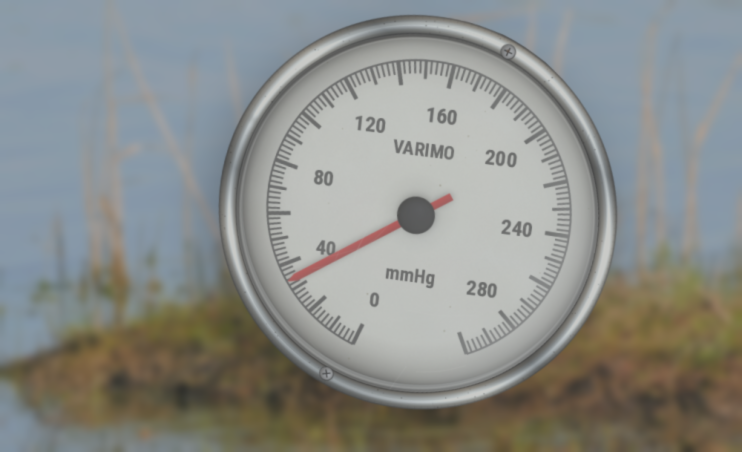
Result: 34 mmHg
